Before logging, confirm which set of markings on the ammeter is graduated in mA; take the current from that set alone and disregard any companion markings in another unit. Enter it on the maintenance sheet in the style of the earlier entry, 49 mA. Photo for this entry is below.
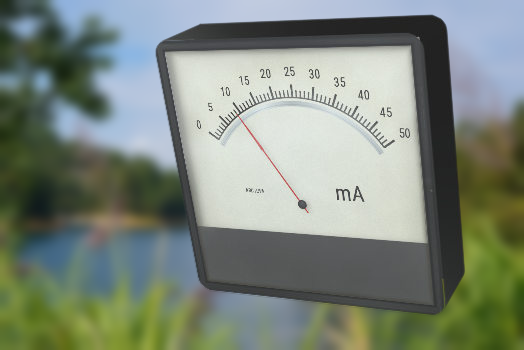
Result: 10 mA
